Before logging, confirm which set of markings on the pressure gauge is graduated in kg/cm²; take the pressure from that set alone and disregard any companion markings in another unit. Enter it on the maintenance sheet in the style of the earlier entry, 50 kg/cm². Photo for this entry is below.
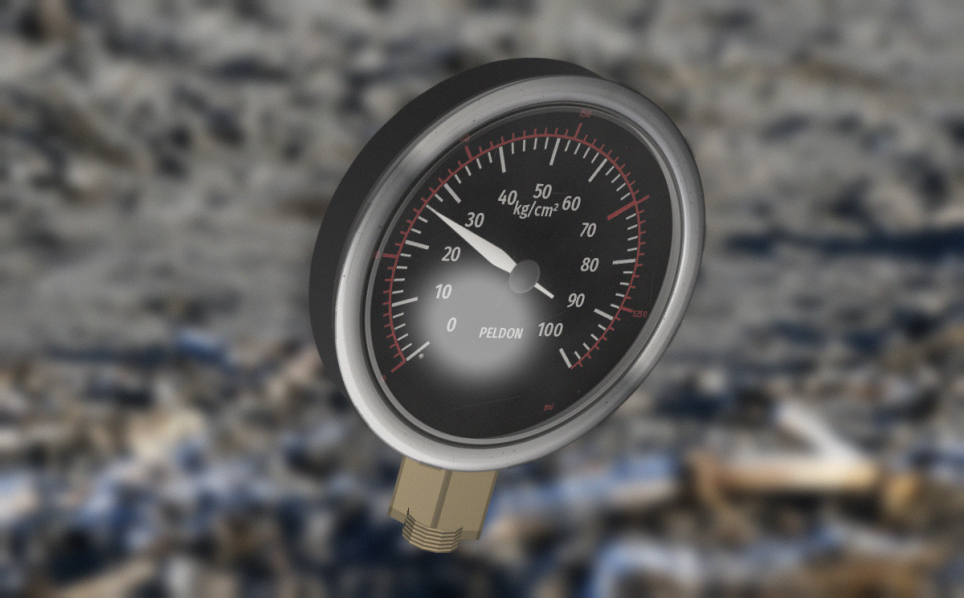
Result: 26 kg/cm²
